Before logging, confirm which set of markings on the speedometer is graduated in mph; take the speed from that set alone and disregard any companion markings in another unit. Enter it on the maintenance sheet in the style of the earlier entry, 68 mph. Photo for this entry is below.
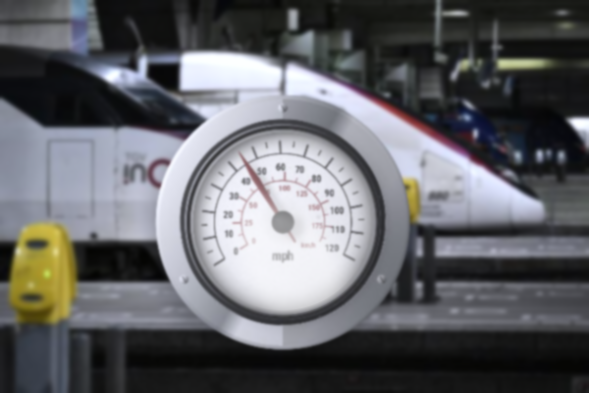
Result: 45 mph
